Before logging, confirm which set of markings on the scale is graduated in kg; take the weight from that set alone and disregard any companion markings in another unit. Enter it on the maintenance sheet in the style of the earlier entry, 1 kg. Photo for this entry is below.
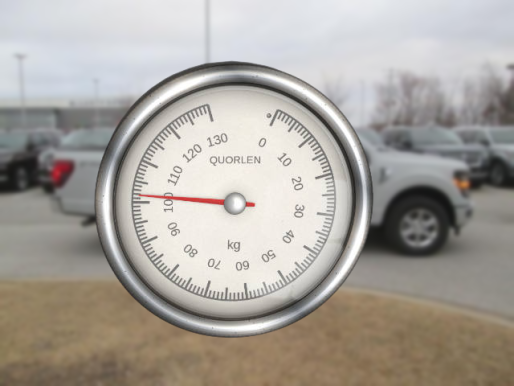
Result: 102 kg
